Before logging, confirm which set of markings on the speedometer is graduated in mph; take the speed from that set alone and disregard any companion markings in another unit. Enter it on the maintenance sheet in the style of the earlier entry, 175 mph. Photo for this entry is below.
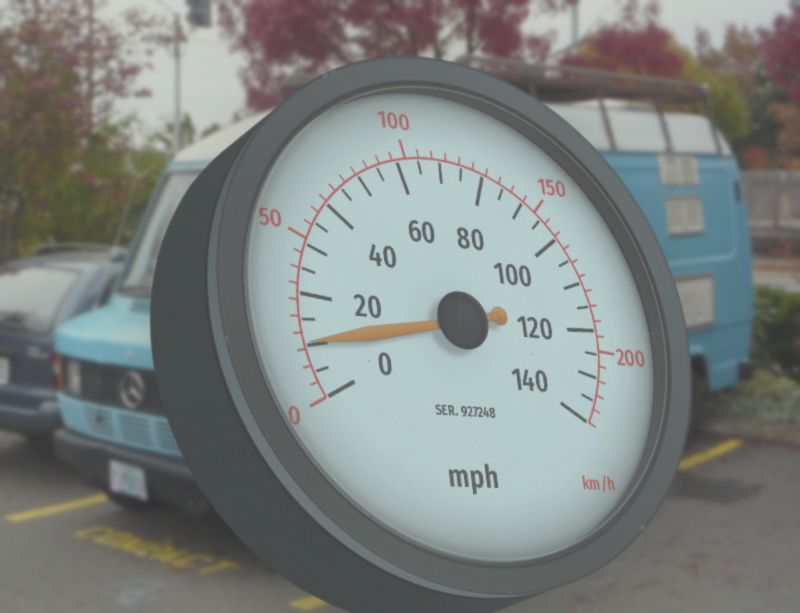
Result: 10 mph
